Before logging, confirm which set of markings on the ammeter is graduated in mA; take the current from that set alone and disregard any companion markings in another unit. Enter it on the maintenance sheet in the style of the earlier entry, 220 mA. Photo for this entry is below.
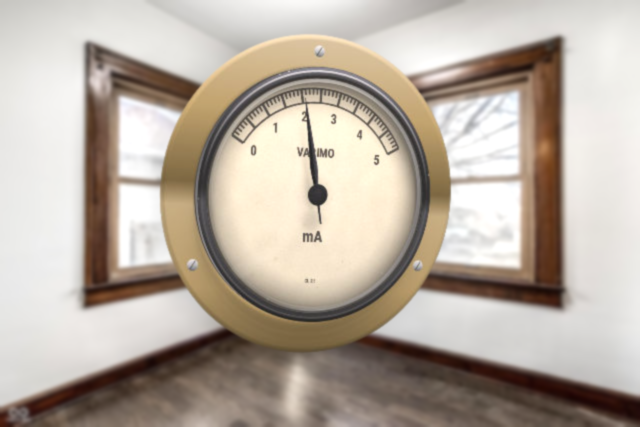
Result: 2 mA
